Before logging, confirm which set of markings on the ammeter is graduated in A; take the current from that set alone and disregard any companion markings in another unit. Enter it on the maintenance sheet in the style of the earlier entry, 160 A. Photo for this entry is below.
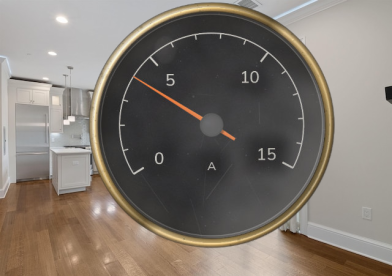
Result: 4 A
